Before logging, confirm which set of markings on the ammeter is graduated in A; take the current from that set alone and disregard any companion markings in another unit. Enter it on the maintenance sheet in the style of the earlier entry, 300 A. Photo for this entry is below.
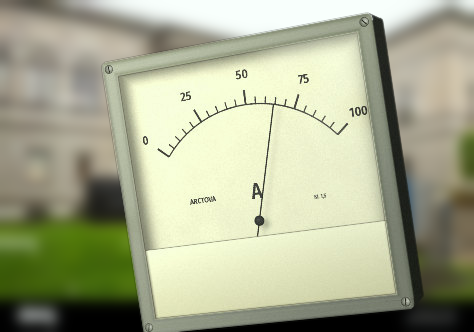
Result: 65 A
